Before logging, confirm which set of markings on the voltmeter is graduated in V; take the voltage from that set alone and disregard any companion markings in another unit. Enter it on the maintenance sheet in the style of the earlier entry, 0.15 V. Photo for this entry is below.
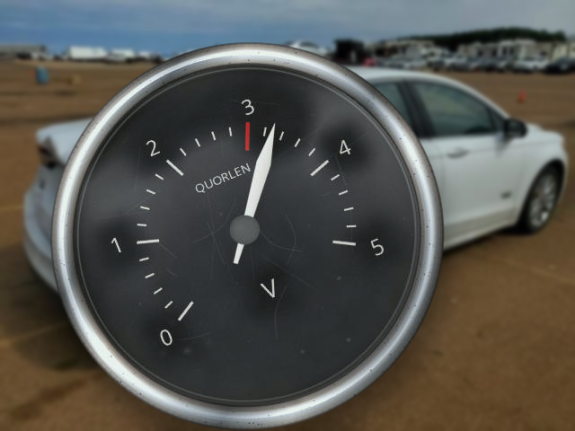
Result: 3.3 V
